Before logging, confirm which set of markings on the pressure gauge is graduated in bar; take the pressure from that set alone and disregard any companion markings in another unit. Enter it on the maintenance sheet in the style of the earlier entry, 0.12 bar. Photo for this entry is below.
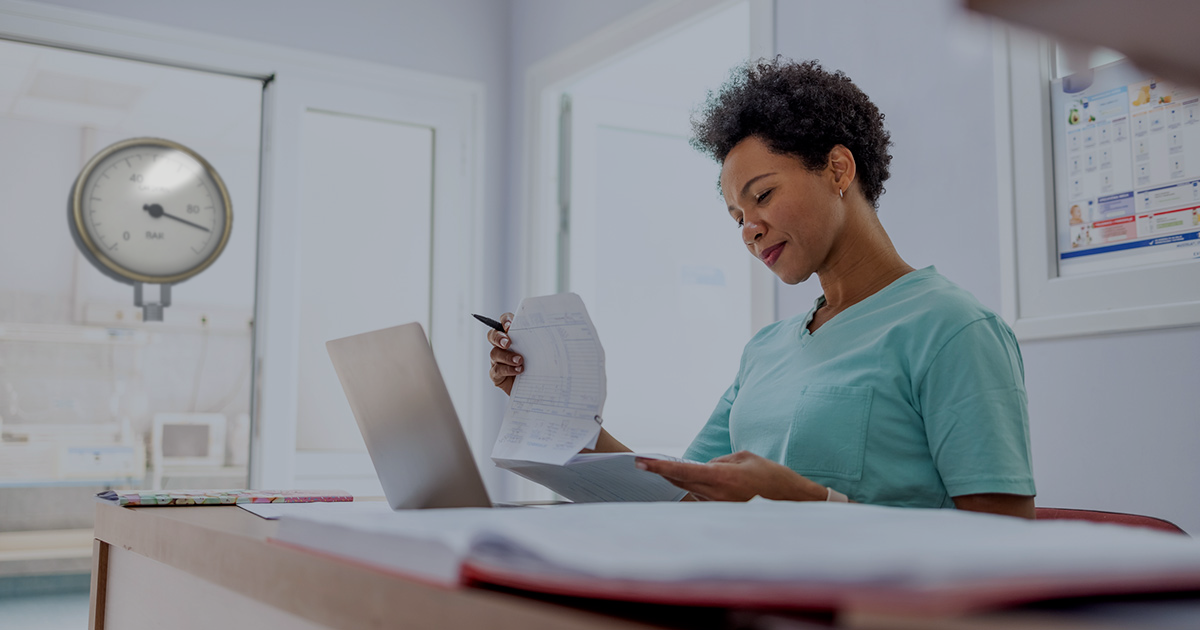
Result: 90 bar
